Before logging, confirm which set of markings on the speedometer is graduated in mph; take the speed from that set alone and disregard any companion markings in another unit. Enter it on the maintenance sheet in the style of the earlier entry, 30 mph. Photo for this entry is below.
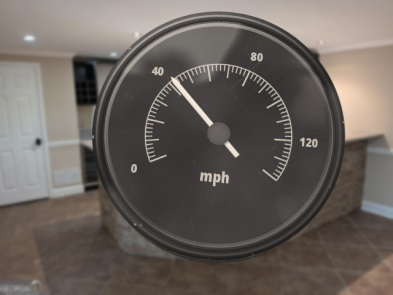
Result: 42 mph
